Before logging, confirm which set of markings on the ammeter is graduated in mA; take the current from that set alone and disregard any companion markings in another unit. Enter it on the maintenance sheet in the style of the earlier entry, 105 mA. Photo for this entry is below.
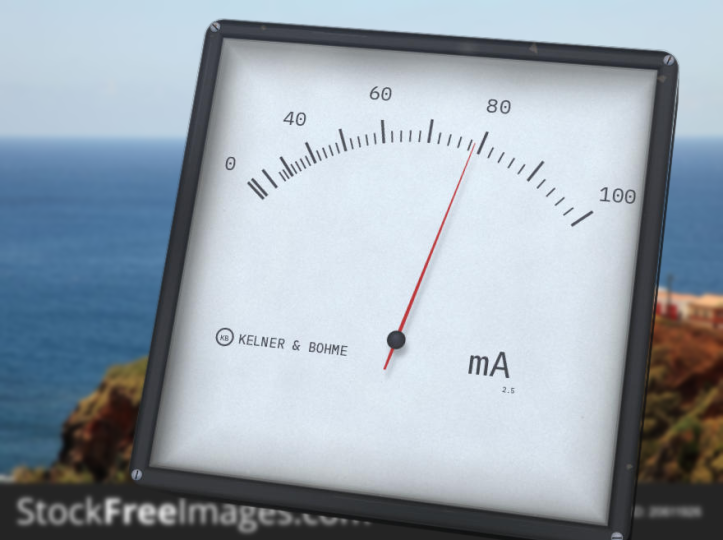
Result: 79 mA
